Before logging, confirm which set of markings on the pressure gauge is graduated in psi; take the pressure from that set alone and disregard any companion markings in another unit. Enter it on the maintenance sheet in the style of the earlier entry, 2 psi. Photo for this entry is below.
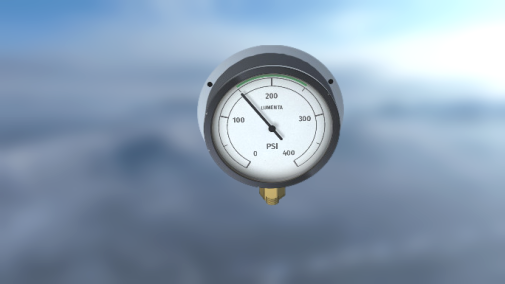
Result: 150 psi
